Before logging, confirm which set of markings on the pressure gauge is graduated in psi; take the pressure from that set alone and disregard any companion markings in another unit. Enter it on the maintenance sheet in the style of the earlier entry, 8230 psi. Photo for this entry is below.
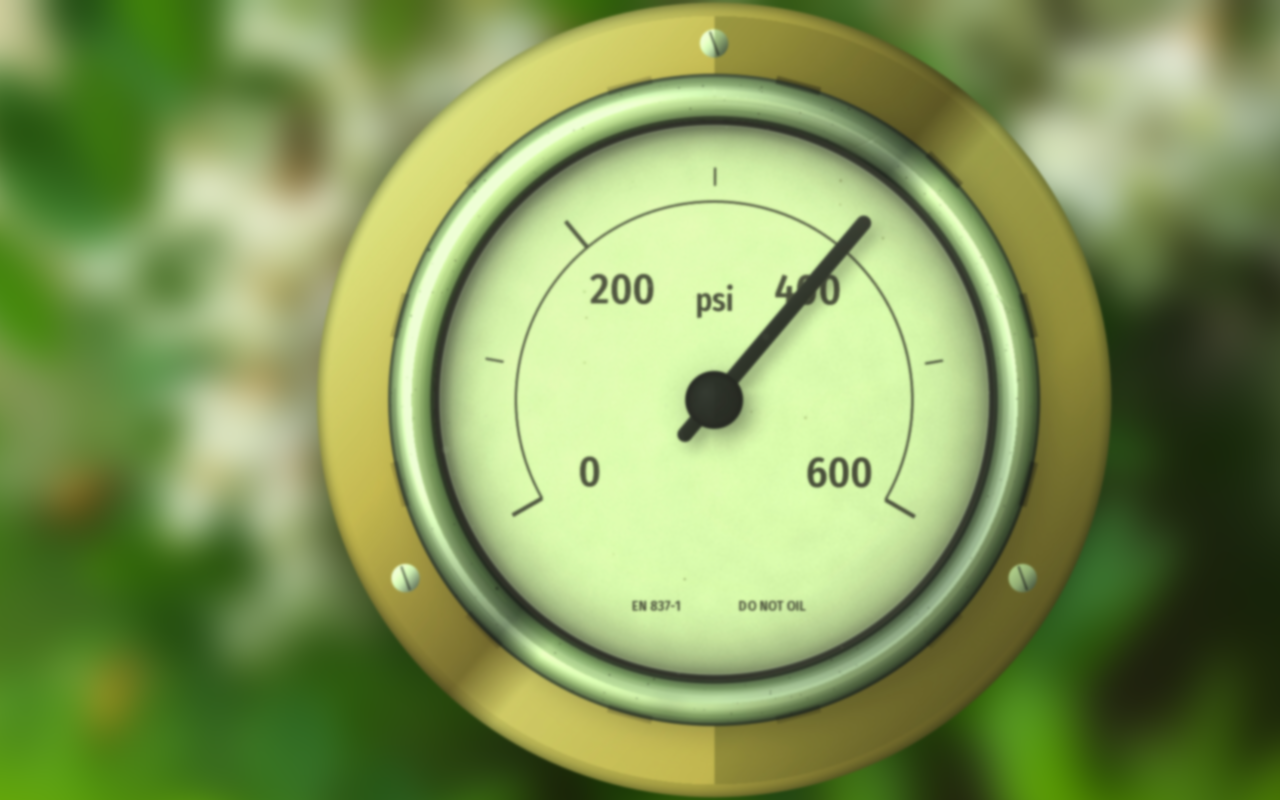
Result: 400 psi
